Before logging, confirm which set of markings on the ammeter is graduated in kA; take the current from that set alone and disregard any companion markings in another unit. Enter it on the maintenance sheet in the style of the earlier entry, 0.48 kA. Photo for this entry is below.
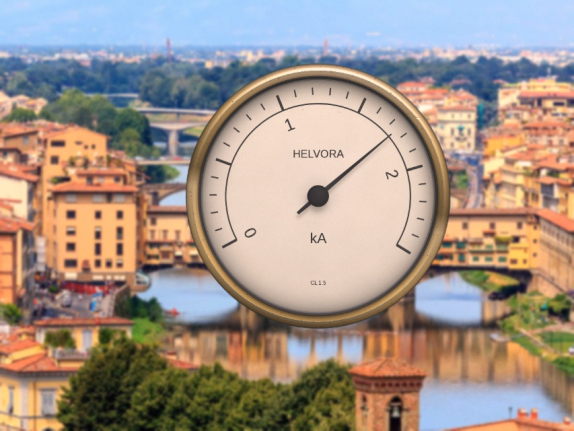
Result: 1.75 kA
